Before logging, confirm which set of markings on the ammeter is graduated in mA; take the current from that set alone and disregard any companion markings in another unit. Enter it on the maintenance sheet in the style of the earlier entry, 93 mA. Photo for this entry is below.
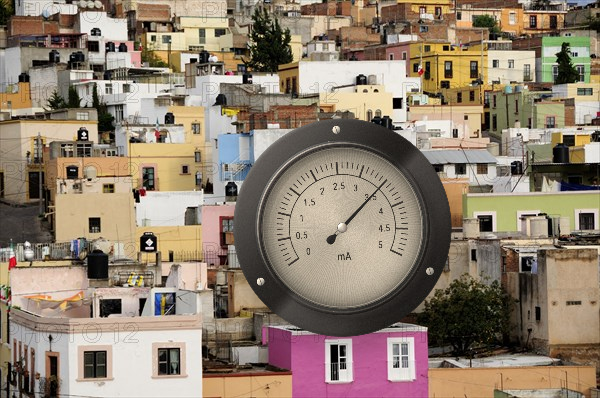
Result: 3.5 mA
